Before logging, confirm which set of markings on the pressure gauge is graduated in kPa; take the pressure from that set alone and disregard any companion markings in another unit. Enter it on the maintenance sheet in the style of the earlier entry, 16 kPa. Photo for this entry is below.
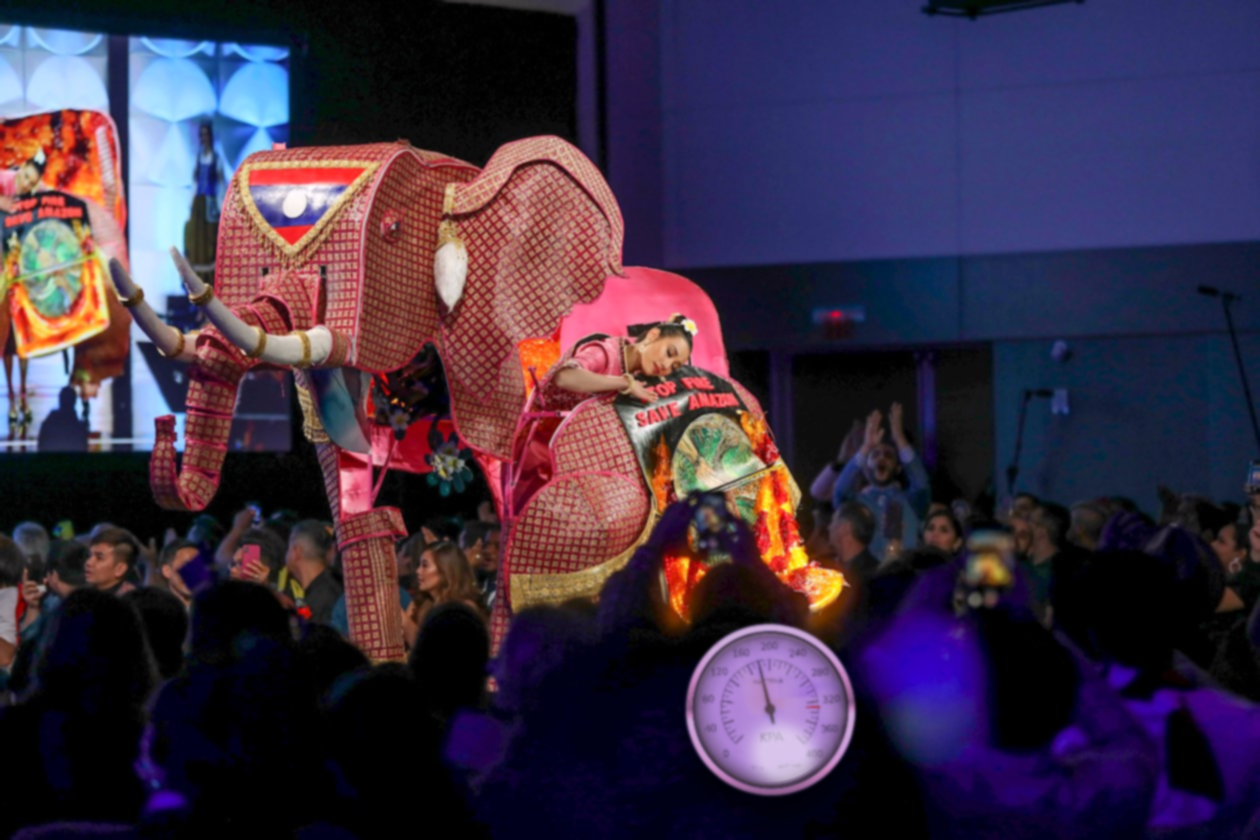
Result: 180 kPa
